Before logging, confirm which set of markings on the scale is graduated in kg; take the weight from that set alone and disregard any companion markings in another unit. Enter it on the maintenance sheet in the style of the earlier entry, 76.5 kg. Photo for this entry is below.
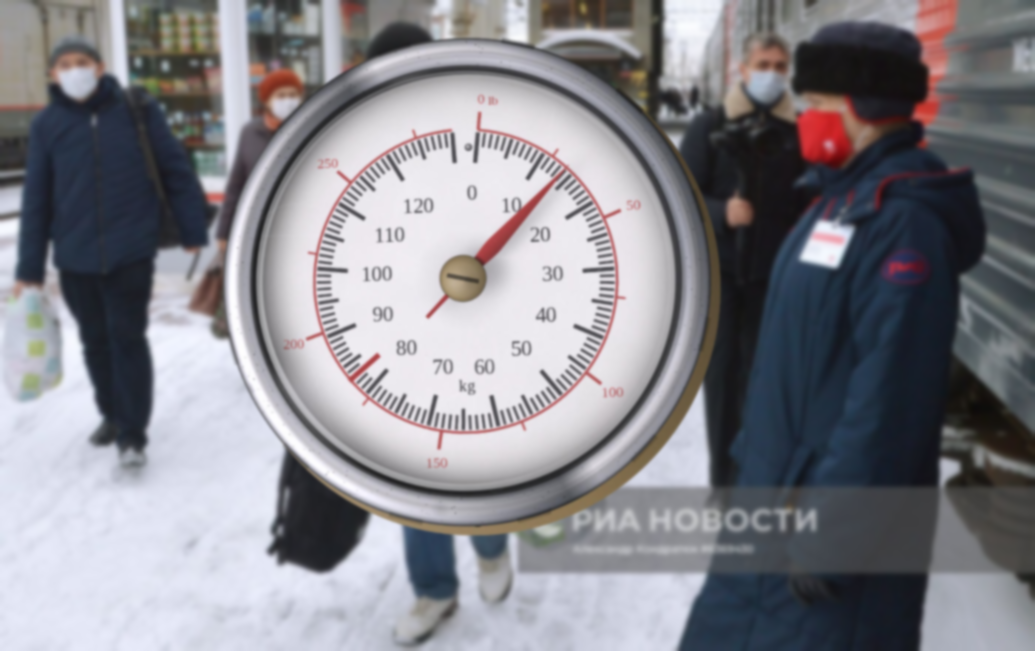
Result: 14 kg
